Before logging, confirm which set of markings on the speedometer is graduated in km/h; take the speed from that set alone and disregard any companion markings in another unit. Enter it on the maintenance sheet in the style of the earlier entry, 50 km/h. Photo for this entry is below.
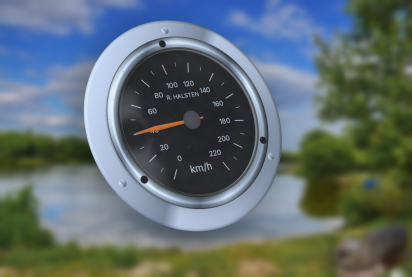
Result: 40 km/h
